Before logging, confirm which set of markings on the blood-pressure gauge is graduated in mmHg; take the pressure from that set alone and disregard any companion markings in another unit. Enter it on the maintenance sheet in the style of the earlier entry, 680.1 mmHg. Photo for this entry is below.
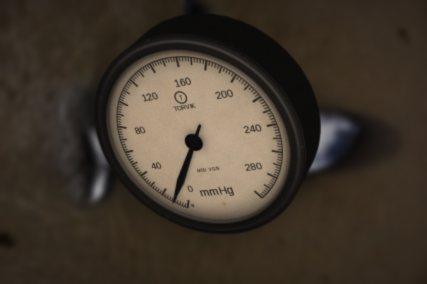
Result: 10 mmHg
